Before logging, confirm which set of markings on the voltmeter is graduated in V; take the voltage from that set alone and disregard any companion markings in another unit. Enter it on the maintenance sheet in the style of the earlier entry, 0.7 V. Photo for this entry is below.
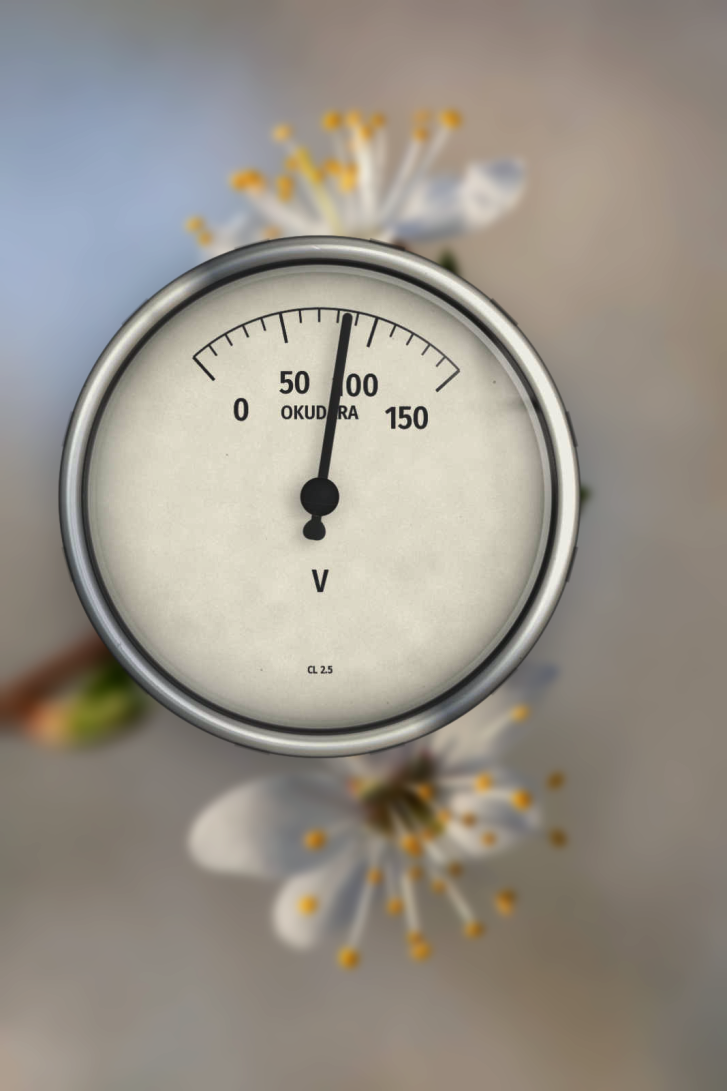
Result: 85 V
